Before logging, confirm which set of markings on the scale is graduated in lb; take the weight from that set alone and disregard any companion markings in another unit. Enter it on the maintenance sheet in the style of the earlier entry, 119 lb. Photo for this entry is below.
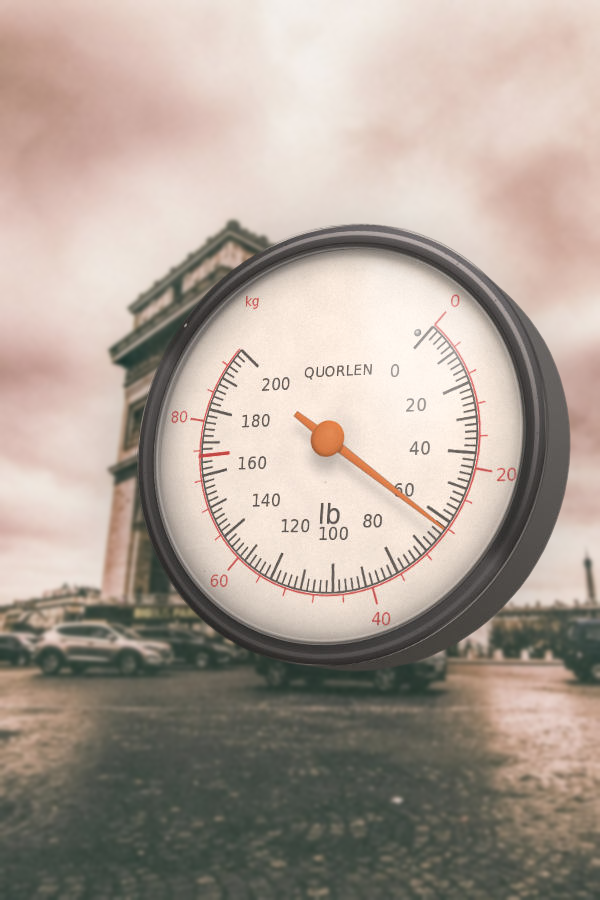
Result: 62 lb
